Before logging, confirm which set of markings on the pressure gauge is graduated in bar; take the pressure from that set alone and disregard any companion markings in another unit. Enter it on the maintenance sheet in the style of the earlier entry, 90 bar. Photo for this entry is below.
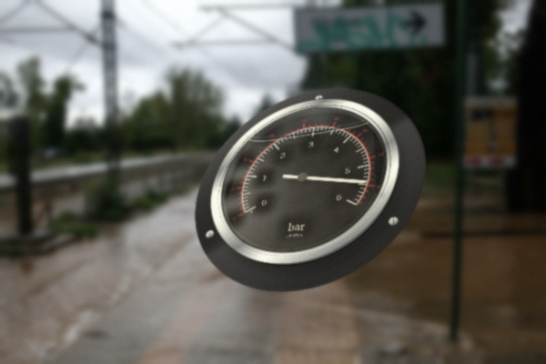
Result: 5.5 bar
